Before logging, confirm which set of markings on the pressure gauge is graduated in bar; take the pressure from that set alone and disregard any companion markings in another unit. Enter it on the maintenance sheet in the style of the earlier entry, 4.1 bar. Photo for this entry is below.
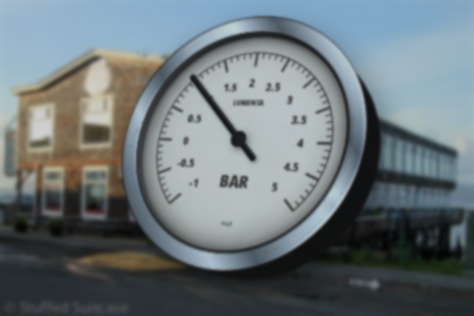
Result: 1 bar
